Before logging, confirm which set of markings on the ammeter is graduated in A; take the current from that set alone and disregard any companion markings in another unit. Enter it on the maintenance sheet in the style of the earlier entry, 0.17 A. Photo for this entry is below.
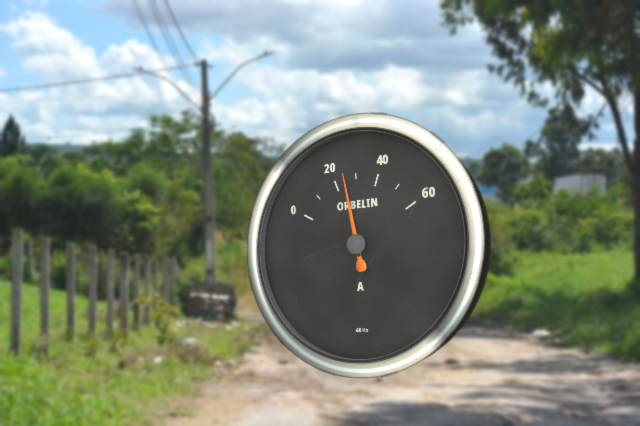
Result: 25 A
